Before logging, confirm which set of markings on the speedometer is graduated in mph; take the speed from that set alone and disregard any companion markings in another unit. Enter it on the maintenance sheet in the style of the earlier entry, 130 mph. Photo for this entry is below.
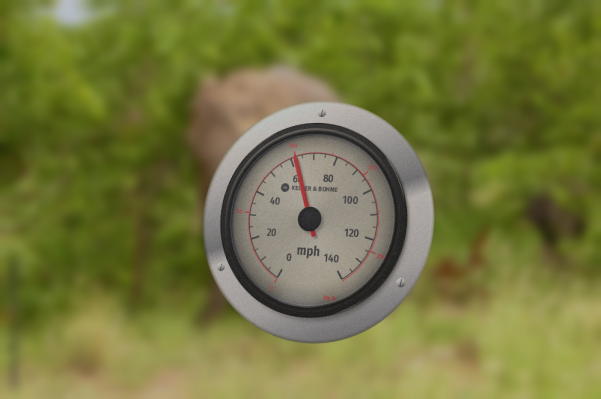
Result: 62.5 mph
